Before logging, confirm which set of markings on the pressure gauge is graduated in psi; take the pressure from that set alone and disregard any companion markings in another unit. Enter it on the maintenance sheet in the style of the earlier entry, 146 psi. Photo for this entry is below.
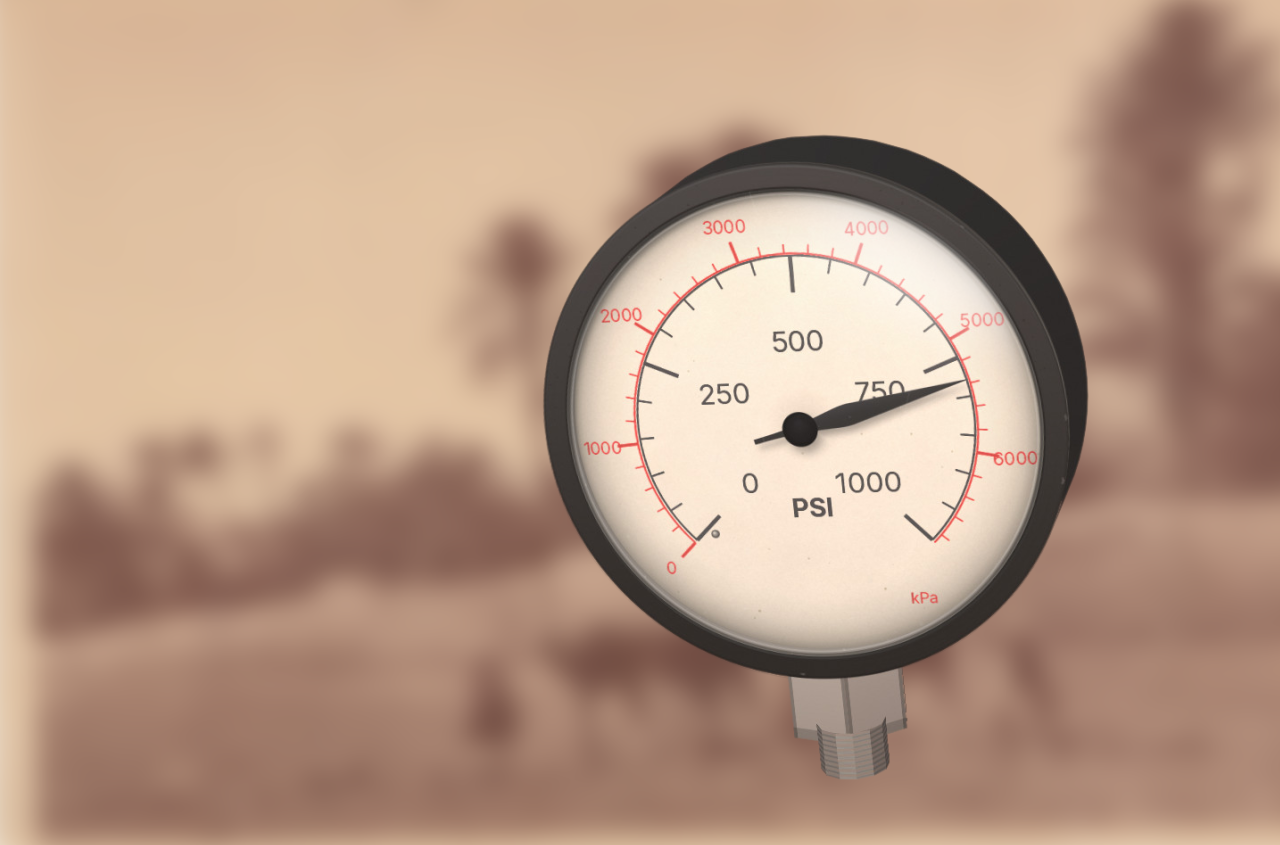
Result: 775 psi
